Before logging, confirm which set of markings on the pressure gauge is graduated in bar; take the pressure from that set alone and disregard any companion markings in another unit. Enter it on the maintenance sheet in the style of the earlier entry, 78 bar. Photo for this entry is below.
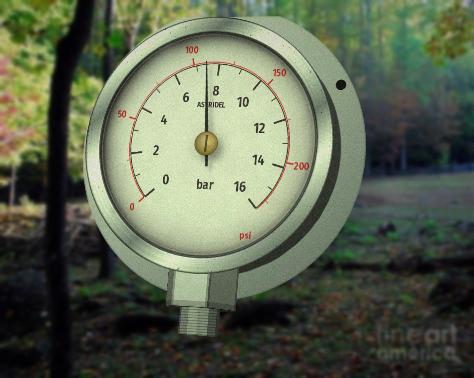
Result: 7.5 bar
